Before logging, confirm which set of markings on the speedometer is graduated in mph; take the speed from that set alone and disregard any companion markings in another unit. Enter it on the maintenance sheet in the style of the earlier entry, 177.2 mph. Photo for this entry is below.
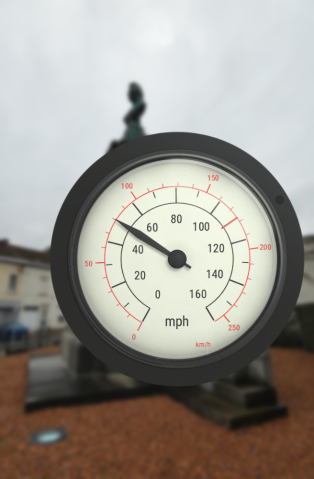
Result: 50 mph
